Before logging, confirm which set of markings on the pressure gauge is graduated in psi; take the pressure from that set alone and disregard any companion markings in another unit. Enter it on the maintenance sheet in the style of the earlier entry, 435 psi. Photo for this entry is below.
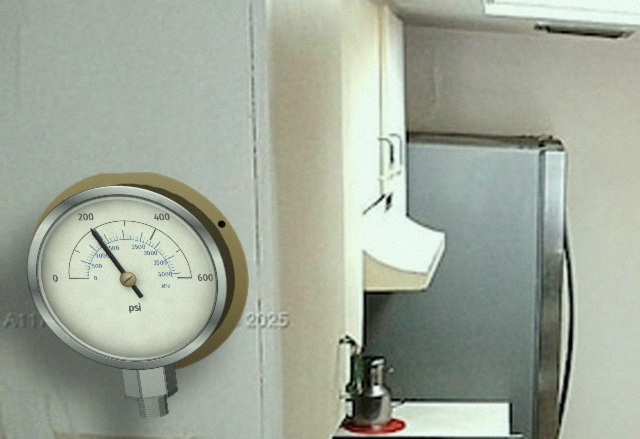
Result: 200 psi
